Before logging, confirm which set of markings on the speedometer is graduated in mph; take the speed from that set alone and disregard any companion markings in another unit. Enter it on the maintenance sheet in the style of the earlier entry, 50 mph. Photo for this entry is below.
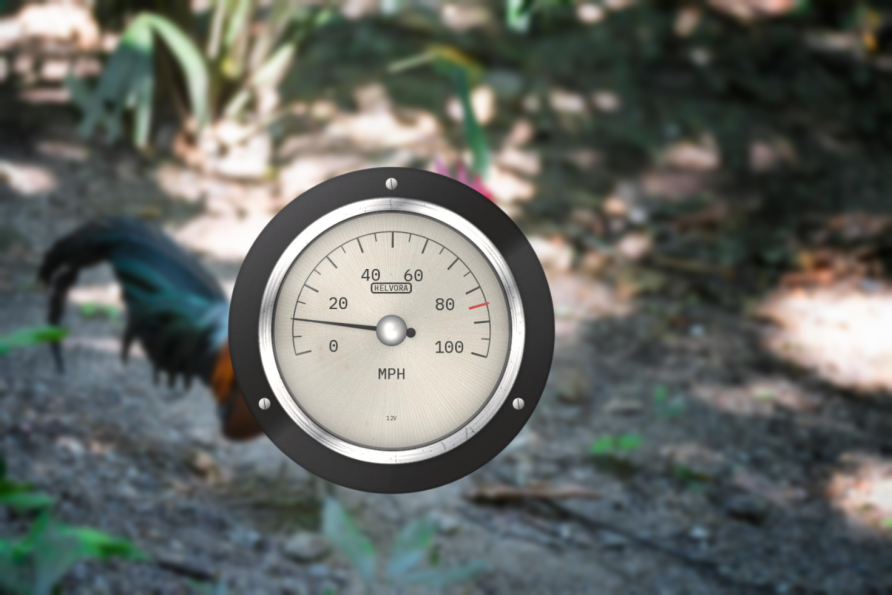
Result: 10 mph
